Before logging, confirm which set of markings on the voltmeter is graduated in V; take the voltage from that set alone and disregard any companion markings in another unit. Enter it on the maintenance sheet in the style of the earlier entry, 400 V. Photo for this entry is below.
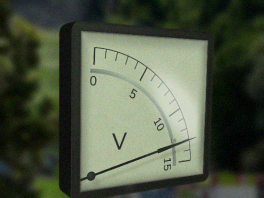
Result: 13 V
